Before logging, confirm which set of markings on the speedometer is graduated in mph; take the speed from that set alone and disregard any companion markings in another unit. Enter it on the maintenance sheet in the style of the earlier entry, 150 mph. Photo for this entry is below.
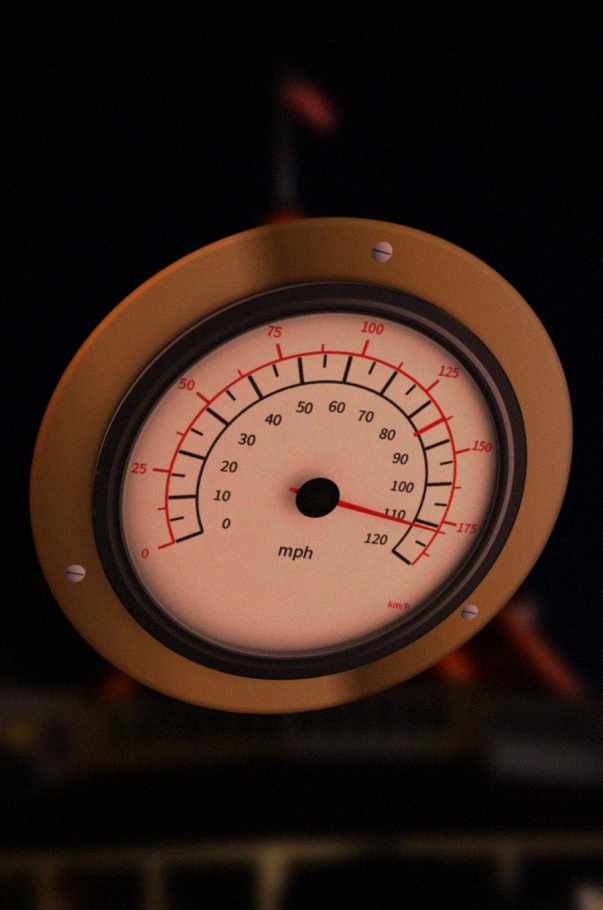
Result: 110 mph
